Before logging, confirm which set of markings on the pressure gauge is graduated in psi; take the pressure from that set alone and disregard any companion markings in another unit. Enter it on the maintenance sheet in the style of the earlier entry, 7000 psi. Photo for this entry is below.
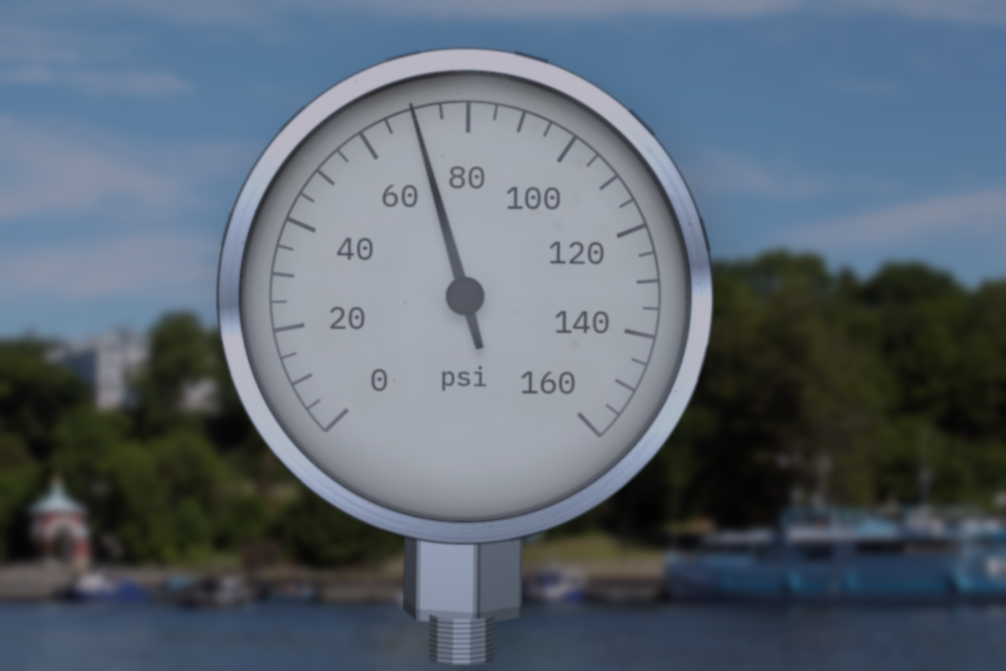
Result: 70 psi
